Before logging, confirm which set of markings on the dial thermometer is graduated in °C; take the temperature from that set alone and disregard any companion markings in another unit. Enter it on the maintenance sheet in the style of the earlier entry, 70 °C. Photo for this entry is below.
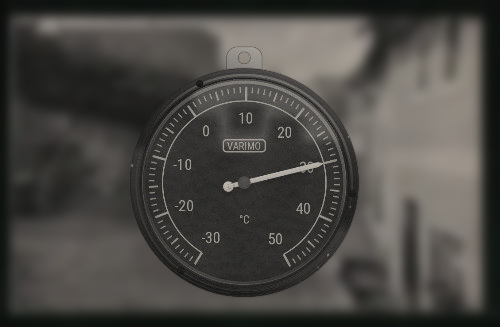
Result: 30 °C
